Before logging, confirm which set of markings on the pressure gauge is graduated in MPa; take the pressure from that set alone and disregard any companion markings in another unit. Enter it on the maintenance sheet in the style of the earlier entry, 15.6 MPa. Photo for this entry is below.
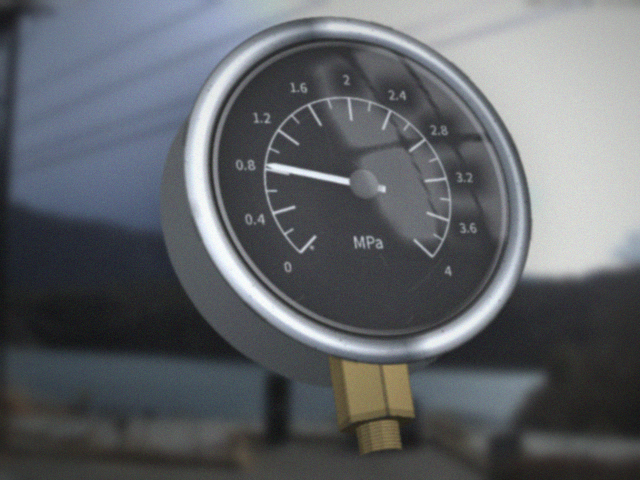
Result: 0.8 MPa
